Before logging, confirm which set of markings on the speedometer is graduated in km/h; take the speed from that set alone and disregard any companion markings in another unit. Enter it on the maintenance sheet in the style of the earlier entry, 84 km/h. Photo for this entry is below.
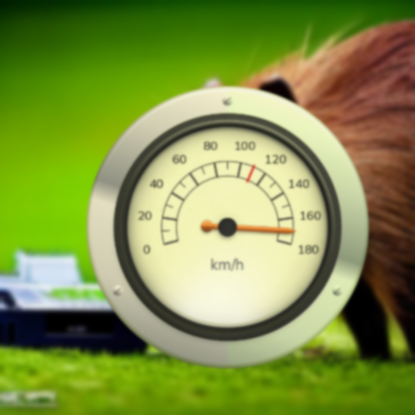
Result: 170 km/h
